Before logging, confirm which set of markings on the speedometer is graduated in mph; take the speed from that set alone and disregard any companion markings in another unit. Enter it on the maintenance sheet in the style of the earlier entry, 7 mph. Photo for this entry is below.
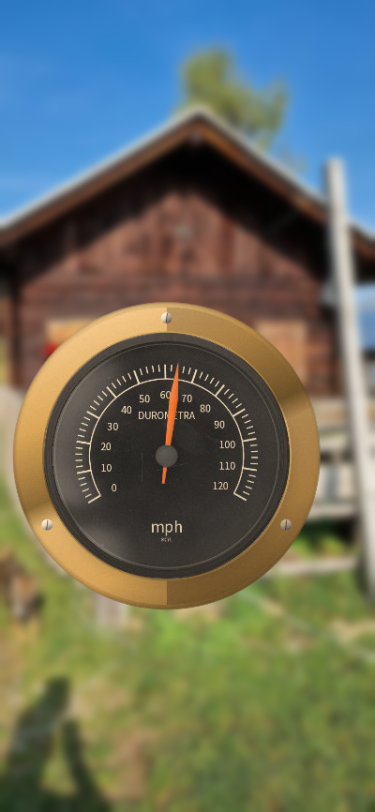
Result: 64 mph
